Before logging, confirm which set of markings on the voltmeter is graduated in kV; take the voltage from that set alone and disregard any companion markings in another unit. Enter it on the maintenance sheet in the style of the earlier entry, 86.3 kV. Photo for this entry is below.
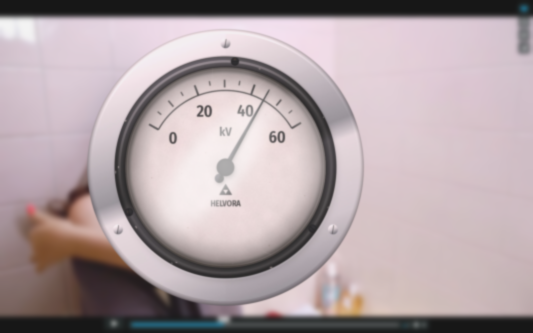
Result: 45 kV
